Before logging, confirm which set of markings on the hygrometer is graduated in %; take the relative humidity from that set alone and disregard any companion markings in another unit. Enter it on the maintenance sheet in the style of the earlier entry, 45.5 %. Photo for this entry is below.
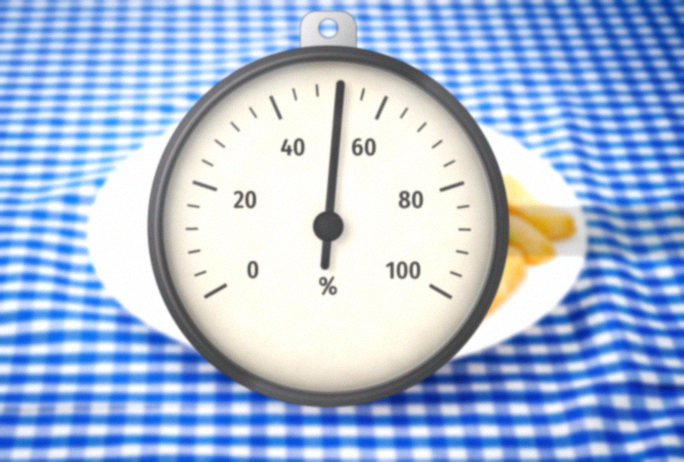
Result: 52 %
